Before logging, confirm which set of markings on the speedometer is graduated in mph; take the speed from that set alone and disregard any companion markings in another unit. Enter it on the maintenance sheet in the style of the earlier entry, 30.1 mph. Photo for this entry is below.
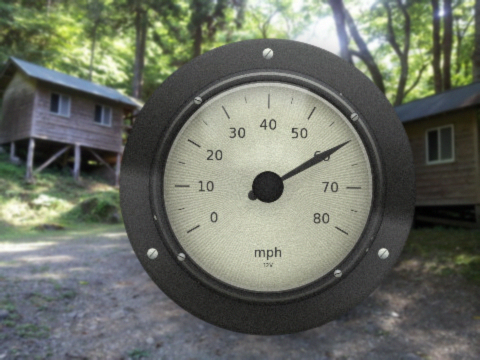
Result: 60 mph
